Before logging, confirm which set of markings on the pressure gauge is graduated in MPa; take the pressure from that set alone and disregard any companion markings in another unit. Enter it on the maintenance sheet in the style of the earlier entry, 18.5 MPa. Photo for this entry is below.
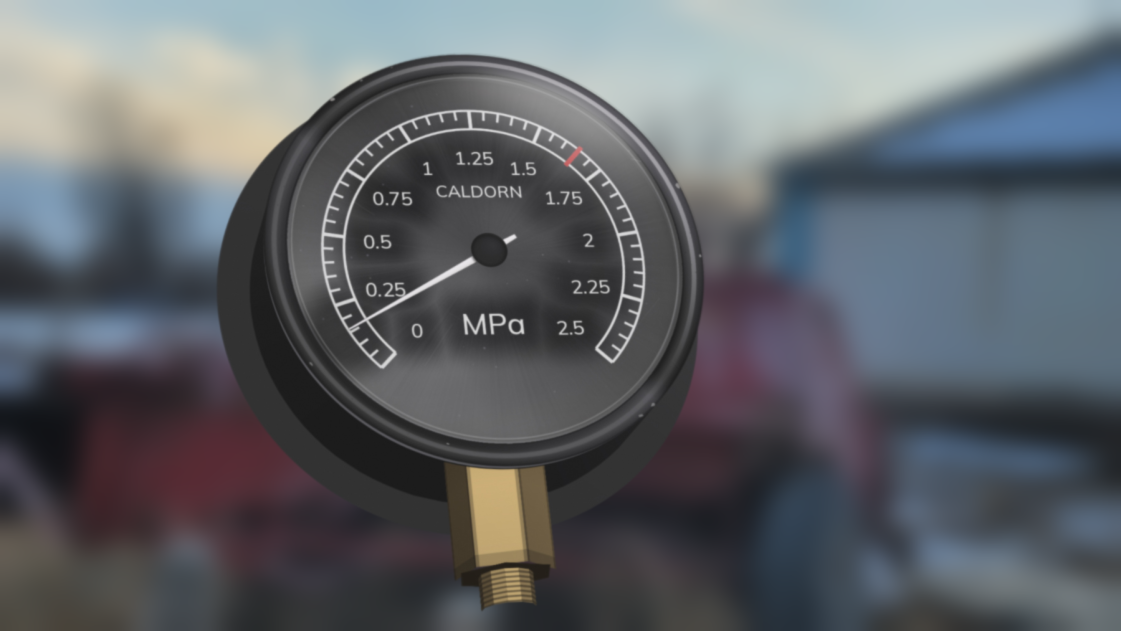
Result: 0.15 MPa
